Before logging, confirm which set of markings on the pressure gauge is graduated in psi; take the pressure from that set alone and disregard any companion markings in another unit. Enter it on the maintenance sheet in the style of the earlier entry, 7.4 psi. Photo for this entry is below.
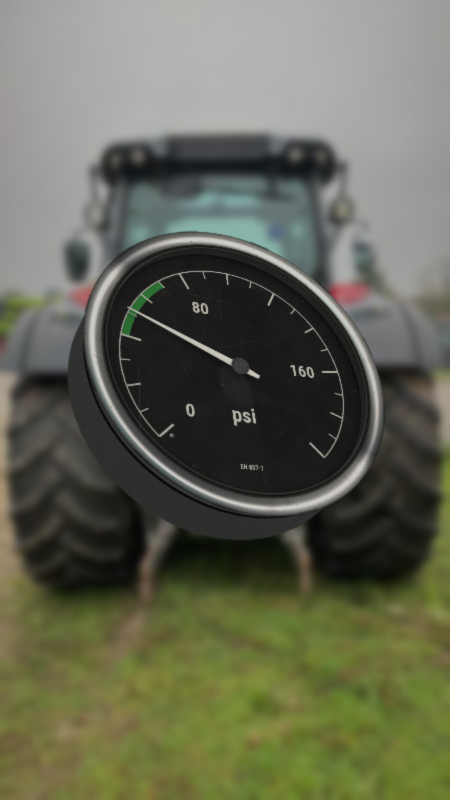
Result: 50 psi
